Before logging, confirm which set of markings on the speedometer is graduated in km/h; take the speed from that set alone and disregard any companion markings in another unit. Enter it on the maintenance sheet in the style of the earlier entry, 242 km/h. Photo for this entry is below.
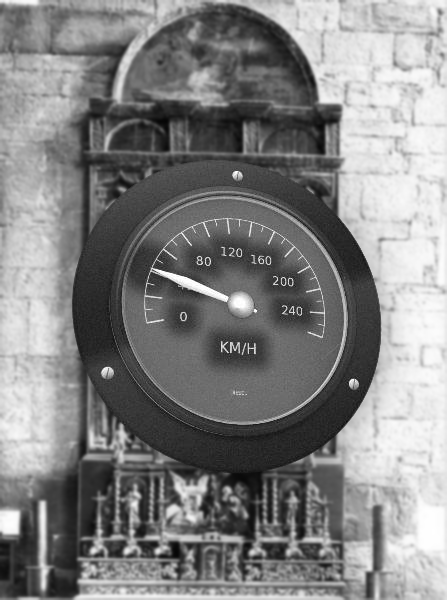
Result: 40 km/h
